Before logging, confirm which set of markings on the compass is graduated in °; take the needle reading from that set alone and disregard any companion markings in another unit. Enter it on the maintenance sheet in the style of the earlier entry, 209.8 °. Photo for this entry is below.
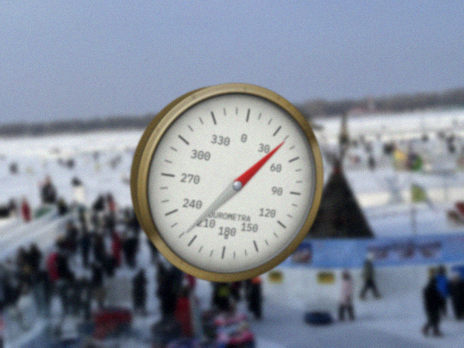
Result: 40 °
